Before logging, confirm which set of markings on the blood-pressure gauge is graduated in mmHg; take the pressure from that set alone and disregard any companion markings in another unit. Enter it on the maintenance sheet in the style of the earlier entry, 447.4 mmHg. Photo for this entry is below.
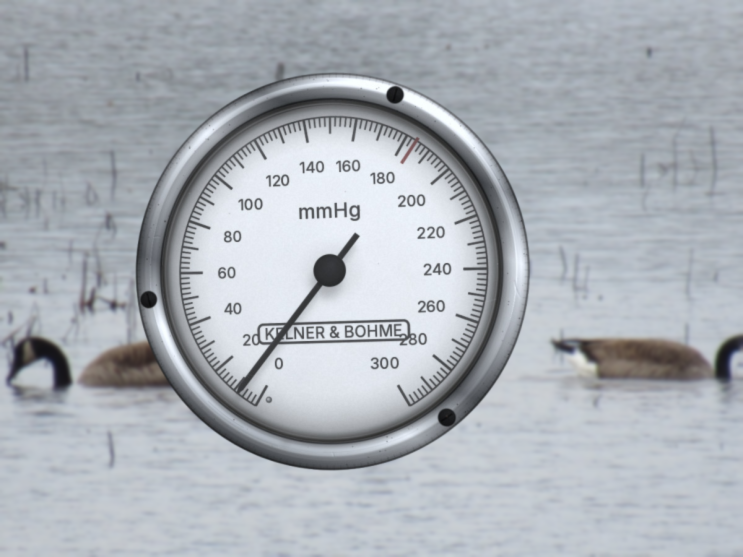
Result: 8 mmHg
